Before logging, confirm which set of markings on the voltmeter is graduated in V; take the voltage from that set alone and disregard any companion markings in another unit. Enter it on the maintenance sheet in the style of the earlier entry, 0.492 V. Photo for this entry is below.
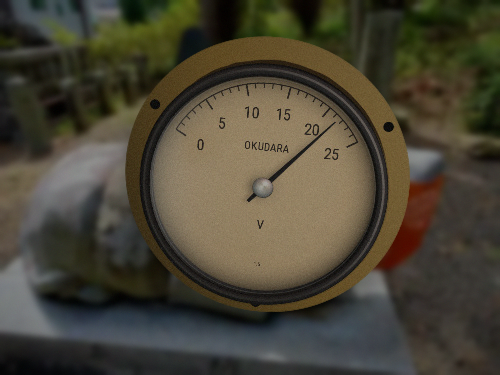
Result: 21.5 V
